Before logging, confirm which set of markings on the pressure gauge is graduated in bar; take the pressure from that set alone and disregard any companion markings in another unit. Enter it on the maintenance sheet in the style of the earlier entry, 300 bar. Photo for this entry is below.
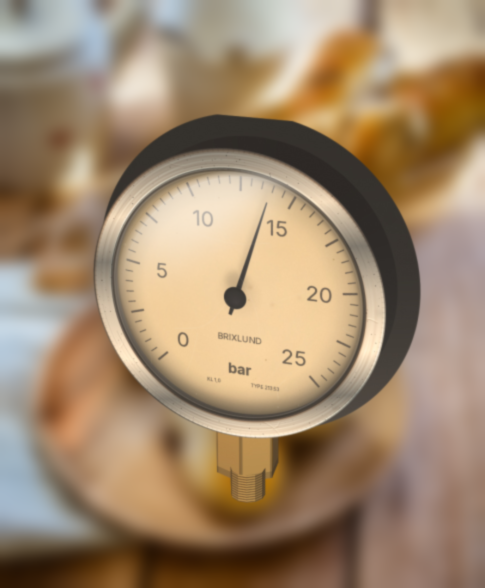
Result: 14 bar
